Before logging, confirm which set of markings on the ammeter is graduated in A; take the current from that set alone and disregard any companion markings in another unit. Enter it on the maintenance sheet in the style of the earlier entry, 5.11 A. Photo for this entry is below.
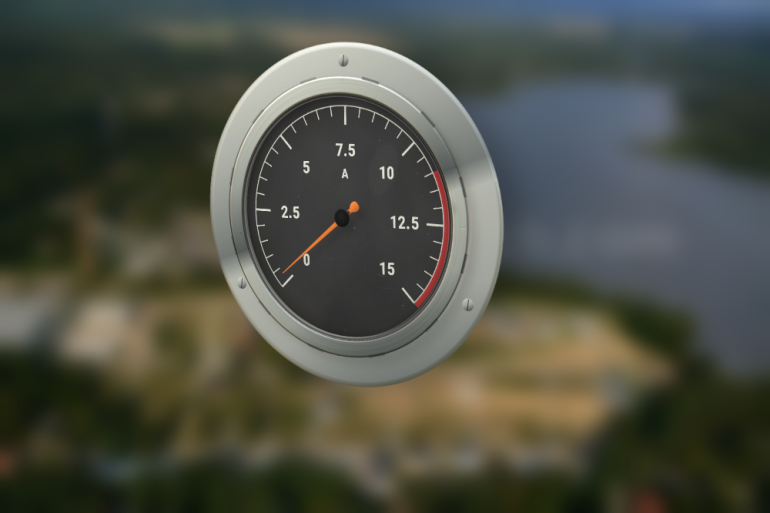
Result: 0.25 A
